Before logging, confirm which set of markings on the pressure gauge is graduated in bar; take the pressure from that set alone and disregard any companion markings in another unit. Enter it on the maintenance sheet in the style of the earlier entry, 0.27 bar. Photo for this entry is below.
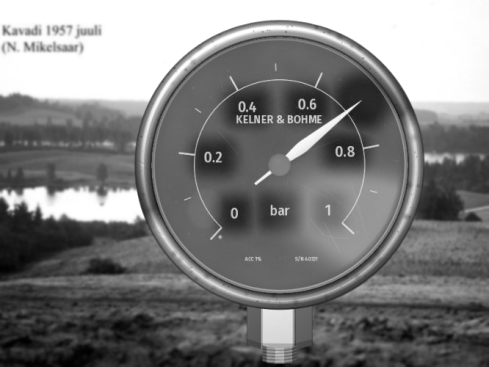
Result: 0.7 bar
